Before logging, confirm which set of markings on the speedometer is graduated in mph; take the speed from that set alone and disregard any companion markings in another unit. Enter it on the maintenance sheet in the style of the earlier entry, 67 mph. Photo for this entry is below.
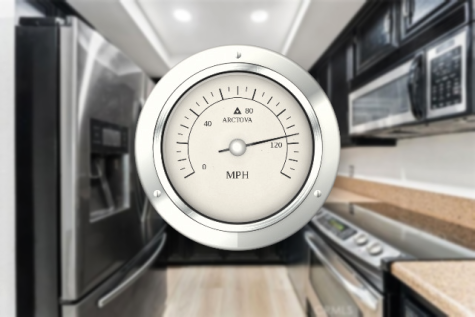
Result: 115 mph
